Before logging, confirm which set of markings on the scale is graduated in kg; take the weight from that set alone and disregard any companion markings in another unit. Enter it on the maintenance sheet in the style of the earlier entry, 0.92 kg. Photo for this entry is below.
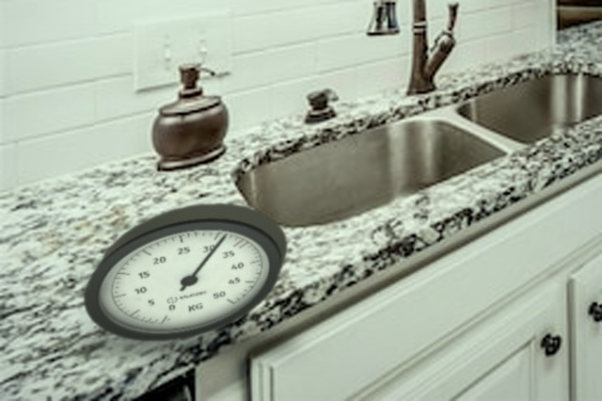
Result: 31 kg
